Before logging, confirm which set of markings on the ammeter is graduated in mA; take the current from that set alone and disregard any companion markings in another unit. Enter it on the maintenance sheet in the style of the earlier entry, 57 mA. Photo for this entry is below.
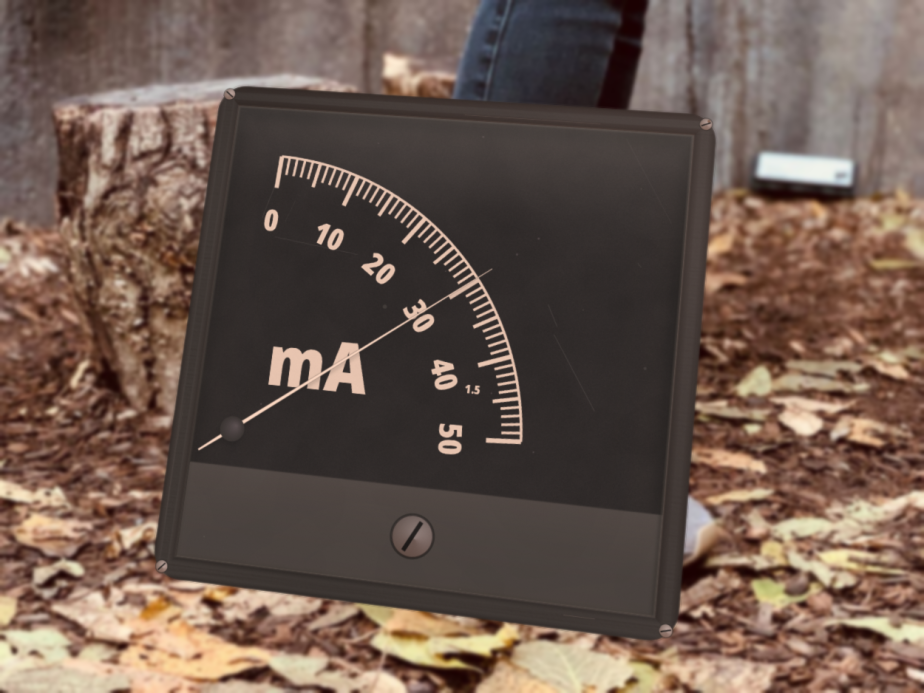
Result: 30 mA
